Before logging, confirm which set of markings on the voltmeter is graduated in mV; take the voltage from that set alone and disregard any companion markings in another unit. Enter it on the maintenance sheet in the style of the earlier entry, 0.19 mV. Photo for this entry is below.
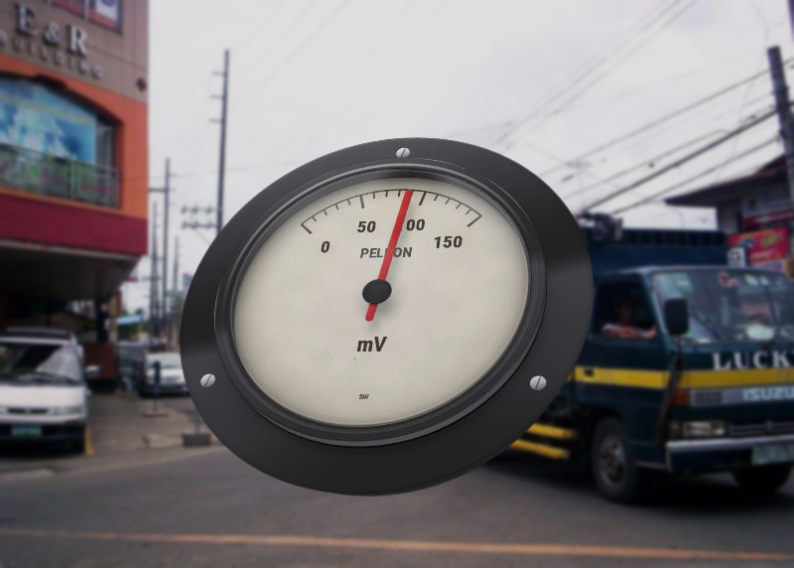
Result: 90 mV
